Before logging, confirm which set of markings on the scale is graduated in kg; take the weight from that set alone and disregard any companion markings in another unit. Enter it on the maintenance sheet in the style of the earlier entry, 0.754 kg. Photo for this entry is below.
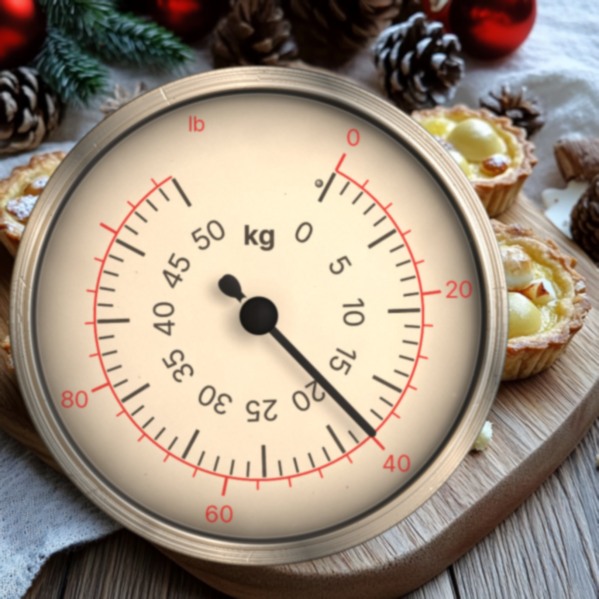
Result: 18 kg
